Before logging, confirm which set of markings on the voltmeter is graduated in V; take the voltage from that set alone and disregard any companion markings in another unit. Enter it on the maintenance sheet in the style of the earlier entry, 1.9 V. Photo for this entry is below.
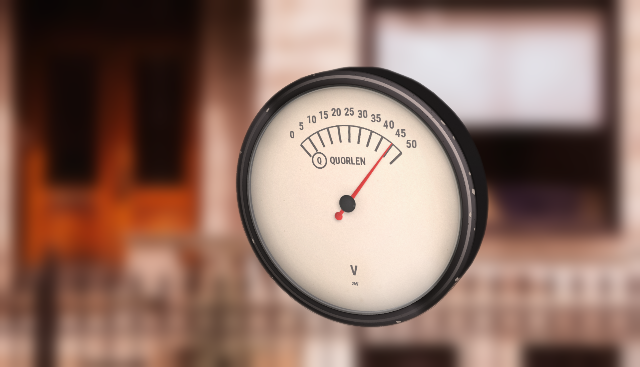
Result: 45 V
